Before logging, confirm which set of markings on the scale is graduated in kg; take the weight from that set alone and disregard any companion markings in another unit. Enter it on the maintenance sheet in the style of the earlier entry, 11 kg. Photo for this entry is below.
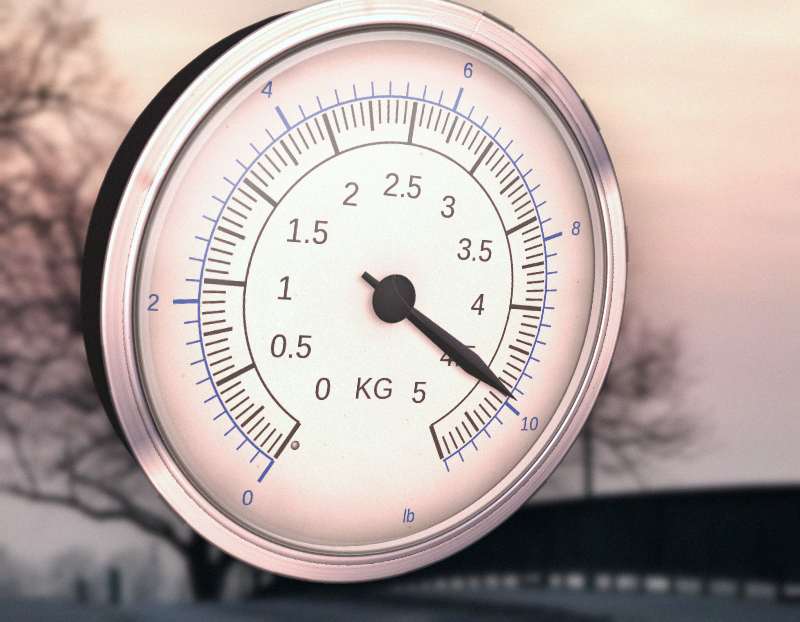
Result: 4.5 kg
